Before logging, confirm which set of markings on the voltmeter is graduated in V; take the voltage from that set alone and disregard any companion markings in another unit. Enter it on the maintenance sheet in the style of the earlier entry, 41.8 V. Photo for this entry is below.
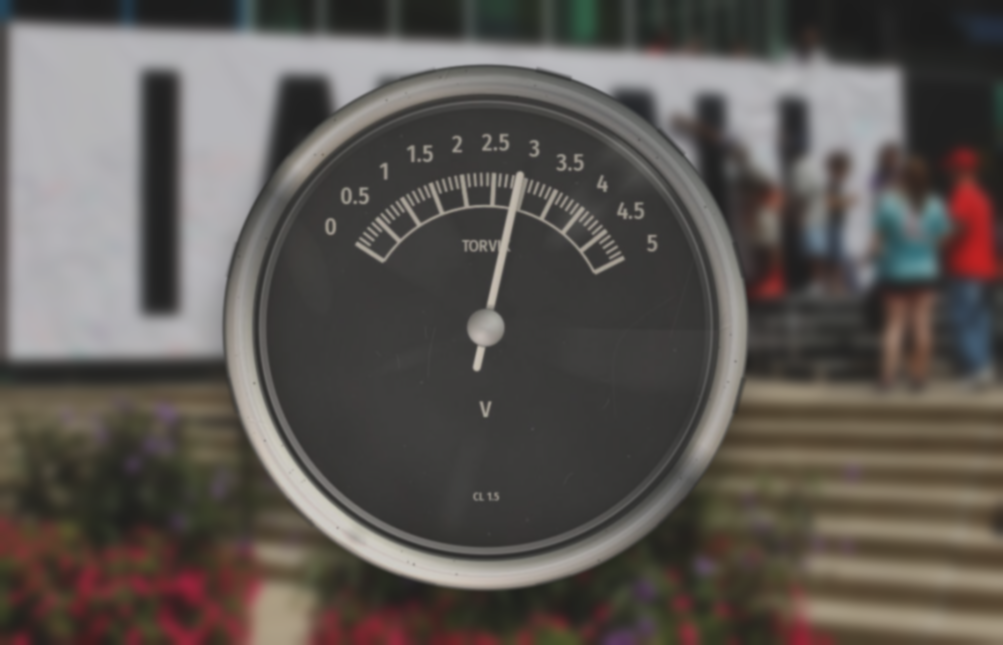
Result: 2.9 V
